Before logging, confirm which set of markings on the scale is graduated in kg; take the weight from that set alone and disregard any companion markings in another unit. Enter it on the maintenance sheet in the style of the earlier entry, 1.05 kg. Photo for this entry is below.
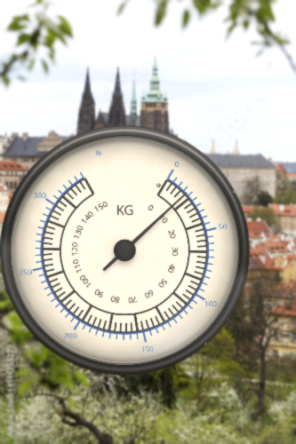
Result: 8 kg
